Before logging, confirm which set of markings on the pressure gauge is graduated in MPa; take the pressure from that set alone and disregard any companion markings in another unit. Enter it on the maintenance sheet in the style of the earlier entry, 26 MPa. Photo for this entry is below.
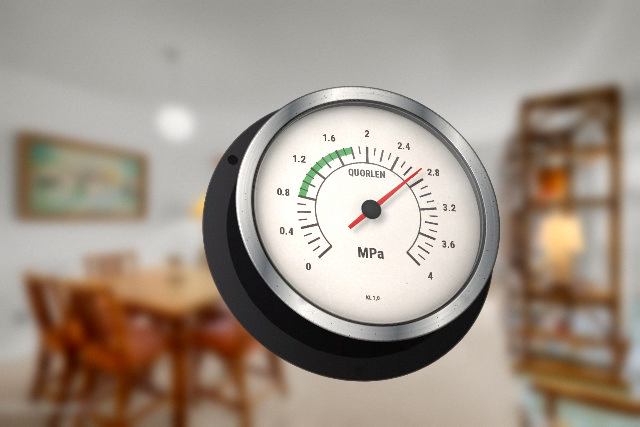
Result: 2.7 MPa
